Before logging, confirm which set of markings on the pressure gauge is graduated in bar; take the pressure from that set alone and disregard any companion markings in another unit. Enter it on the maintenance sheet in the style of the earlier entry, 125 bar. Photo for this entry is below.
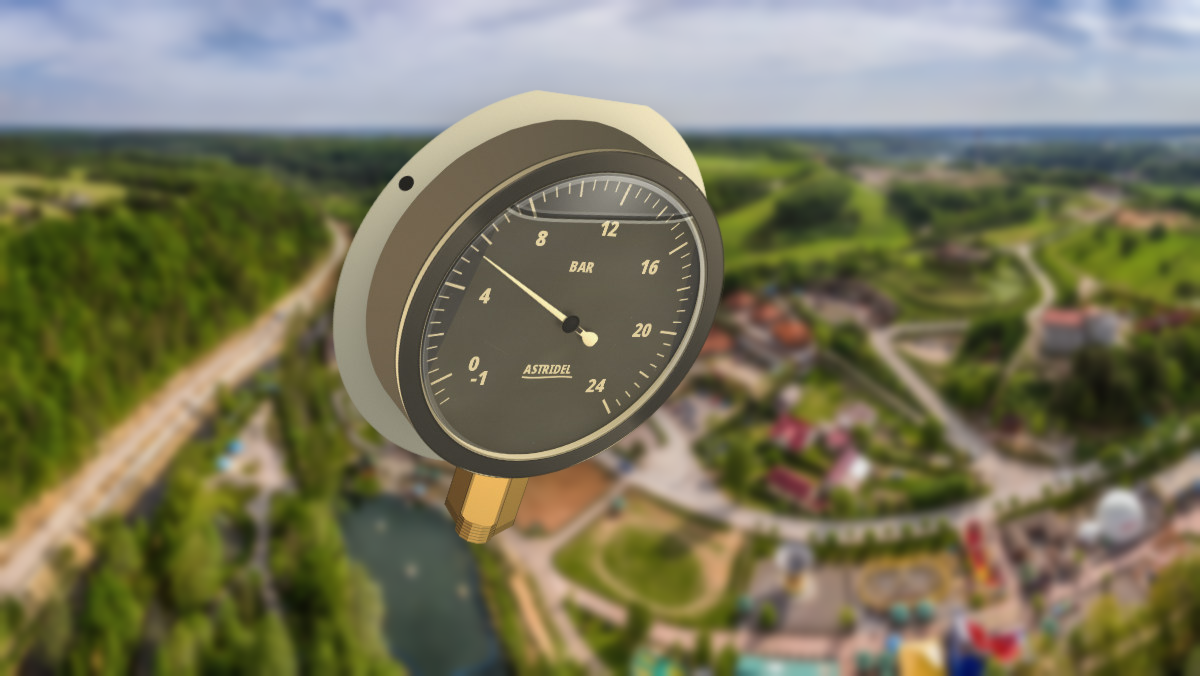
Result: 5.5 bar
